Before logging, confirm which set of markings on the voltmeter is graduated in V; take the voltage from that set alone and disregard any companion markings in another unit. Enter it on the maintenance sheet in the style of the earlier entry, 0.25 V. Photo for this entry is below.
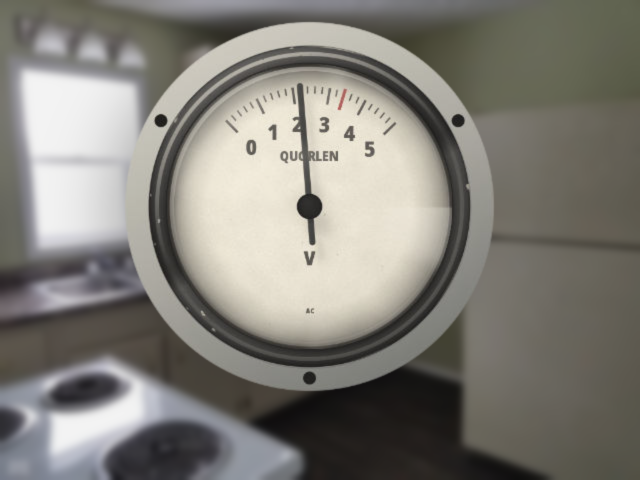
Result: 2.2 V
